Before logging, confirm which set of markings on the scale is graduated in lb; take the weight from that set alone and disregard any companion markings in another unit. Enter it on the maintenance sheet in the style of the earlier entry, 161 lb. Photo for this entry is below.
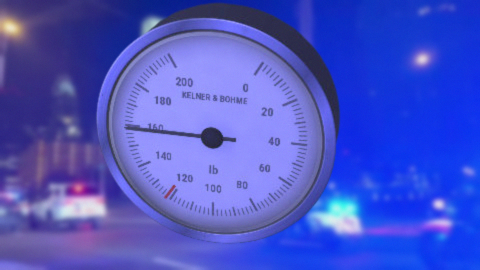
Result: 160 lb
